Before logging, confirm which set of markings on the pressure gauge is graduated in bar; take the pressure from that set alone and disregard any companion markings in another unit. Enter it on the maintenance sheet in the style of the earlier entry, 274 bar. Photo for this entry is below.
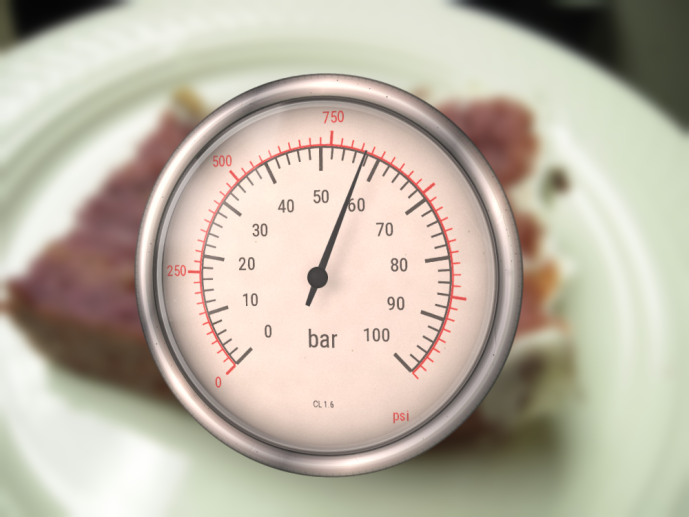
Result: 58 bar
